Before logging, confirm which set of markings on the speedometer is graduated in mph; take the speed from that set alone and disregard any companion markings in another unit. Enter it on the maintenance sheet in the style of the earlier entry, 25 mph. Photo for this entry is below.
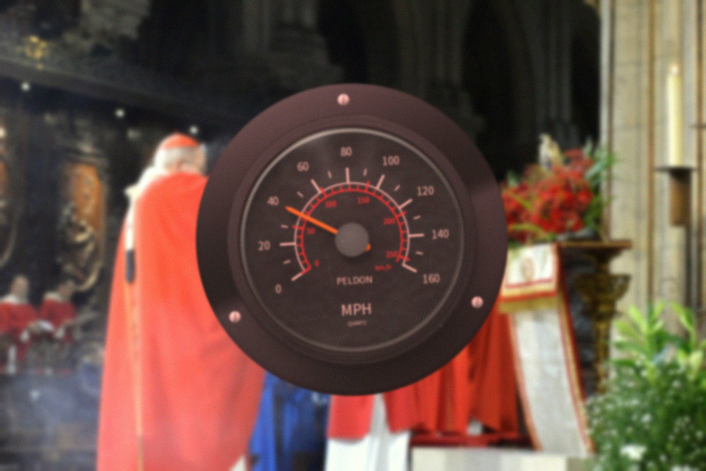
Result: 40 mph
